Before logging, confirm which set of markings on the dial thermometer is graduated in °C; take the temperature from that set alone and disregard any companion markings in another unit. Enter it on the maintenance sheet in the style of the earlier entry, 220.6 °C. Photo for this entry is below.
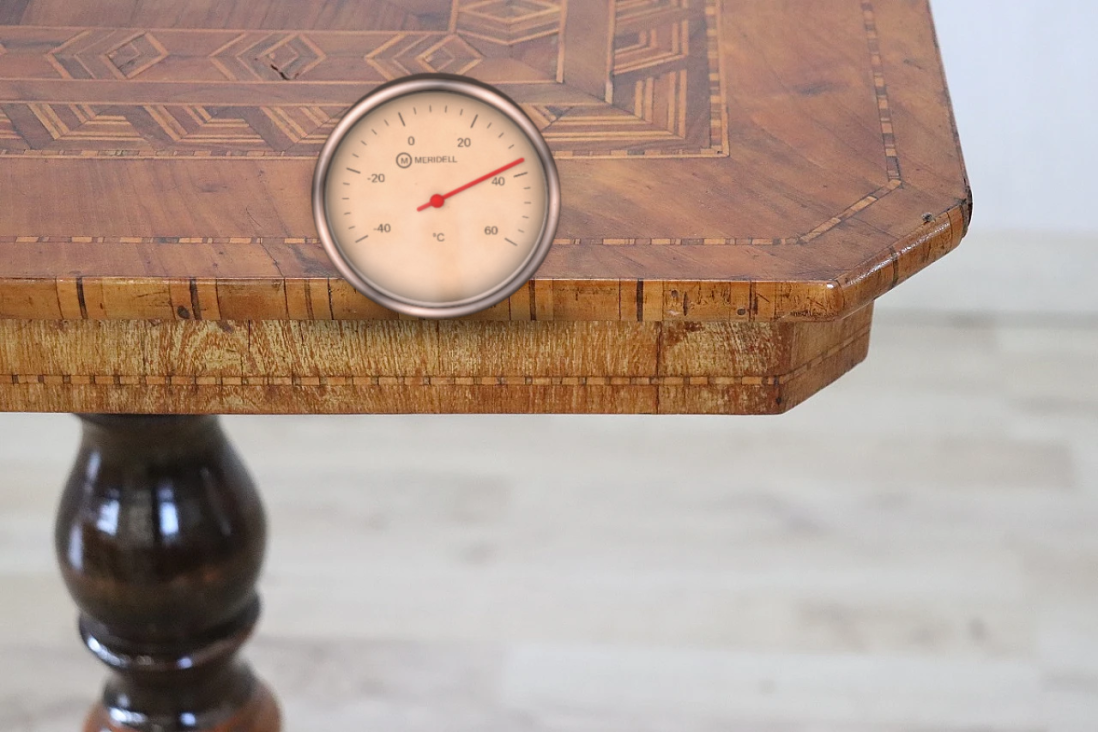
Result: 36 °C
